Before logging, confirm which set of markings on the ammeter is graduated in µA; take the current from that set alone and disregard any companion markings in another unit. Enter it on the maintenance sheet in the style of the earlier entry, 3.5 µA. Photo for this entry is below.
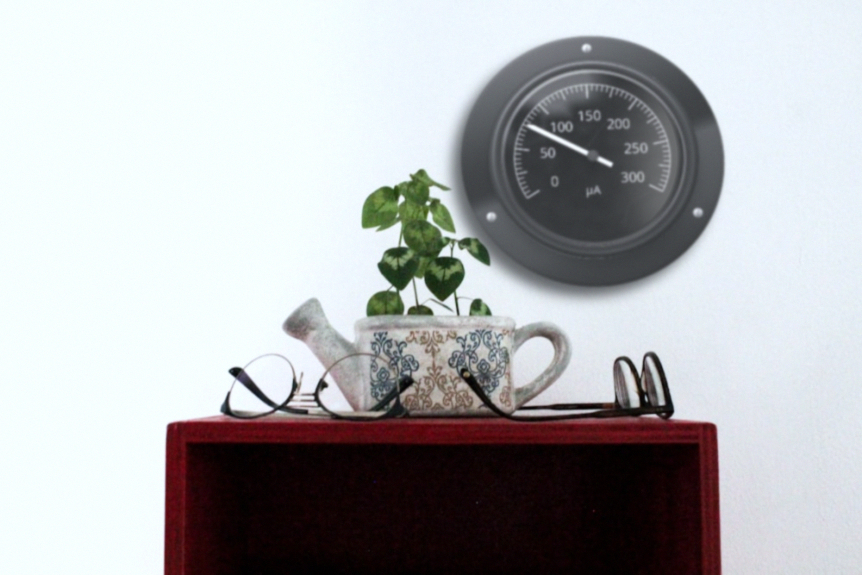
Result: 75 µA
